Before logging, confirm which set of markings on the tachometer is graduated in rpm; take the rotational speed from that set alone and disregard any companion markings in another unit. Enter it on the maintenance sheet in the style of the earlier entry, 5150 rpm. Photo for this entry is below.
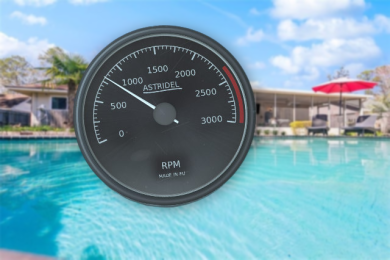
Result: 800 rpm
